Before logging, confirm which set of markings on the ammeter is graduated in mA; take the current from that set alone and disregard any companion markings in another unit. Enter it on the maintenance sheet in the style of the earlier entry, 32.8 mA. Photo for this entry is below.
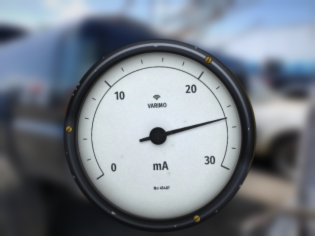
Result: 25 mA
